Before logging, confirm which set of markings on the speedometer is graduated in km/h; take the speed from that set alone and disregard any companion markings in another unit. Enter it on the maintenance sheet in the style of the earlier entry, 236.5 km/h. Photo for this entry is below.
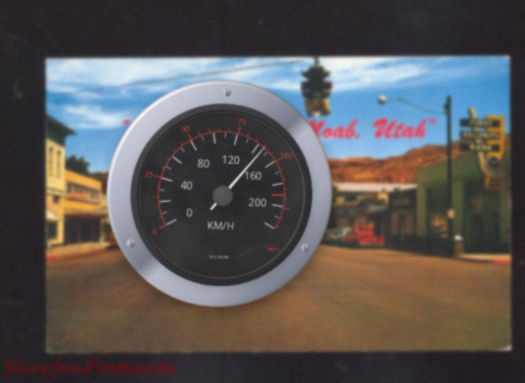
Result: 145 km/h
